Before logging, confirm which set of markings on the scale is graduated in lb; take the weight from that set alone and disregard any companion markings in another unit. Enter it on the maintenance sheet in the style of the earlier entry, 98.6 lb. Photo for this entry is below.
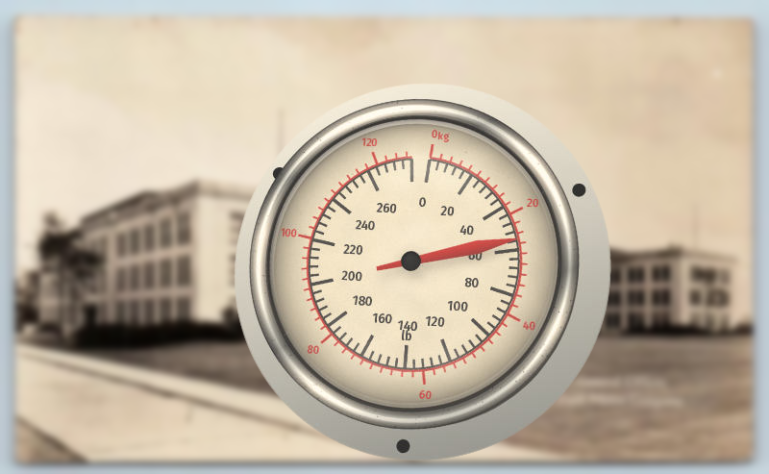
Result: 56 lb
